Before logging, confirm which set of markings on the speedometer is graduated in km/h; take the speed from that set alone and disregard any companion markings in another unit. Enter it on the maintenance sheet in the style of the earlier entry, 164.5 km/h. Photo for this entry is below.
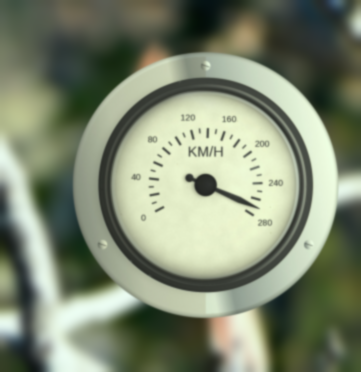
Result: 270 km/h
